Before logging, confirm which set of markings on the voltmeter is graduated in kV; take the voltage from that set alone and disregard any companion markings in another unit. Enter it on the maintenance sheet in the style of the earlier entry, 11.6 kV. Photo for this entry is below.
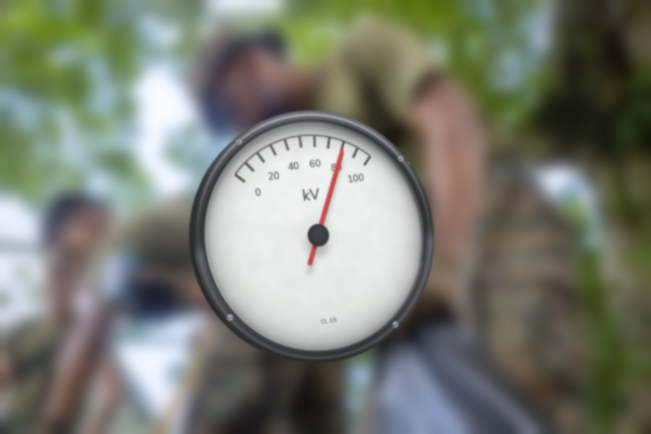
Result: 80 kV
